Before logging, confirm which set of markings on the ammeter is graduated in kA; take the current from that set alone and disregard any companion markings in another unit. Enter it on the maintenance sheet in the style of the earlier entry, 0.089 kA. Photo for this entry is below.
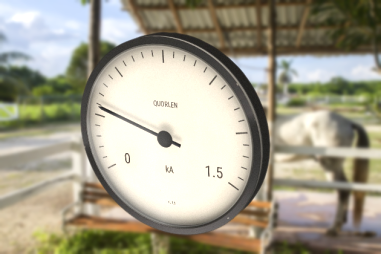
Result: 0.3 kA
